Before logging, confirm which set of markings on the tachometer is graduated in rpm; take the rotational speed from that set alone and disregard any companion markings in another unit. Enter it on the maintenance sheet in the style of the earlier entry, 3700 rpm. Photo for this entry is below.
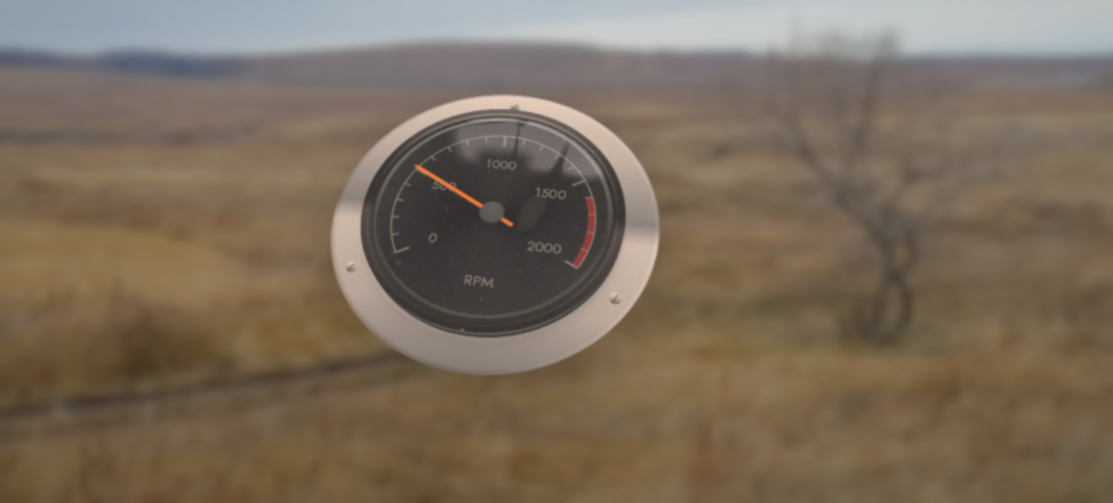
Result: 500 rpm
